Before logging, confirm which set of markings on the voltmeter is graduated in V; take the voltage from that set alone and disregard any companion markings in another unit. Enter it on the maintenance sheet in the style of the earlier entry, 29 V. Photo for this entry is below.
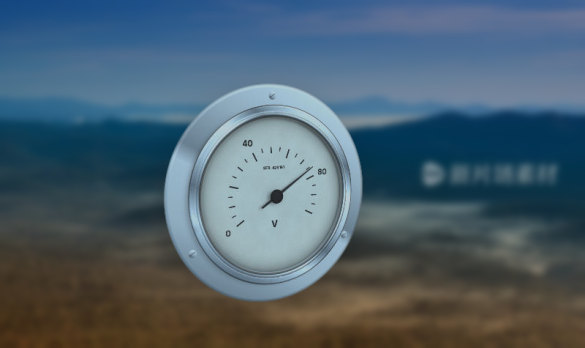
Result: 75 V
